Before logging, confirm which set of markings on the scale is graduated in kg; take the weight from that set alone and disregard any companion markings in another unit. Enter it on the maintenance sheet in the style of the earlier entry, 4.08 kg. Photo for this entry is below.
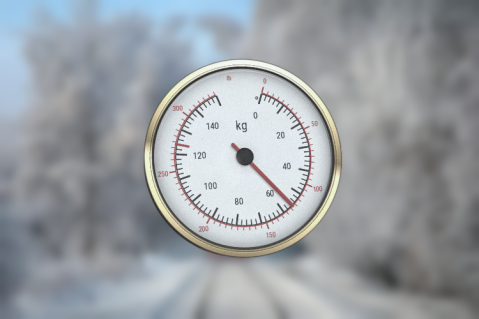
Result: 56 kg
